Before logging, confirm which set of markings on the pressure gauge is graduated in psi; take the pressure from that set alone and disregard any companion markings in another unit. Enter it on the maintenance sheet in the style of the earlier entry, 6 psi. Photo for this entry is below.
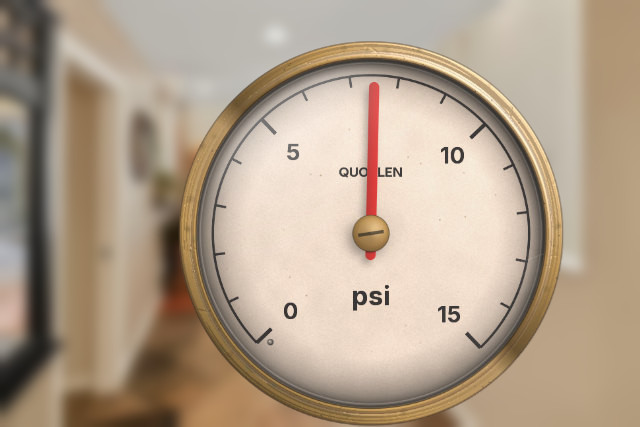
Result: 7.5 psi
